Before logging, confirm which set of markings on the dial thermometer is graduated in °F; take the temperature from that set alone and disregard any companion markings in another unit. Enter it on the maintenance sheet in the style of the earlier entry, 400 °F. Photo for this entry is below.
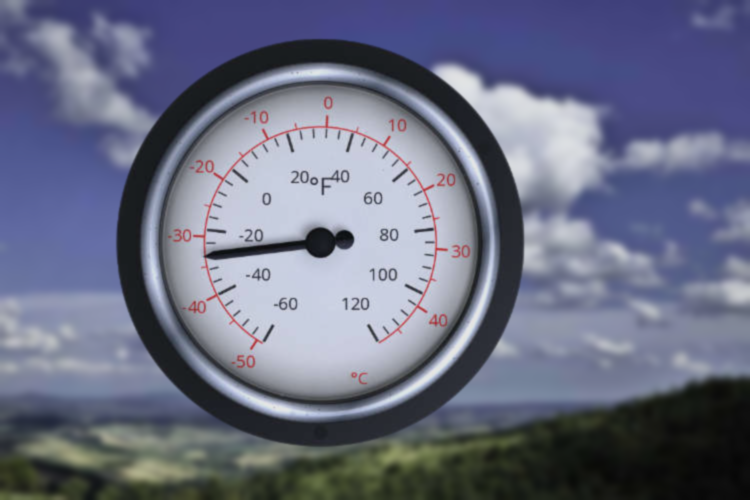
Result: -28 °F
